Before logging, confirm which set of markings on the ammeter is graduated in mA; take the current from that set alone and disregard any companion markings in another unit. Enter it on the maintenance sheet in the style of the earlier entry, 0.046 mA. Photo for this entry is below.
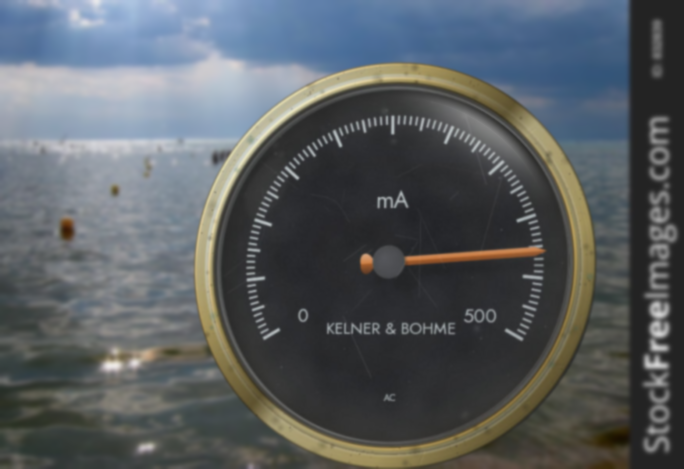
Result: 430 mA
